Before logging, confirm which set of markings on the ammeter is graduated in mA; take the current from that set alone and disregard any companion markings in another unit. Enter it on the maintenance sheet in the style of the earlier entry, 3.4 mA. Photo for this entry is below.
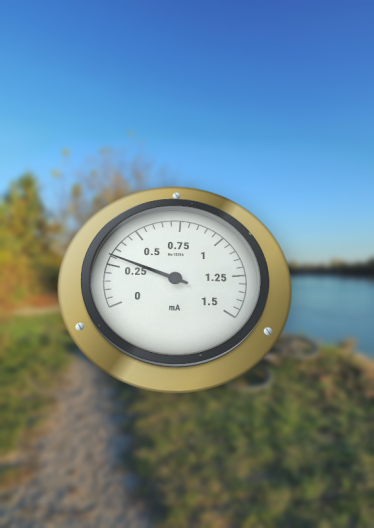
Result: 0.3 mA
